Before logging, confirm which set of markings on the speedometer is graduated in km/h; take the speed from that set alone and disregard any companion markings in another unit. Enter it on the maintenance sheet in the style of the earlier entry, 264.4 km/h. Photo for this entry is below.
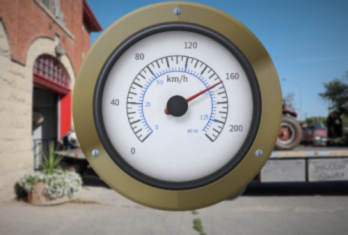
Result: 160 km/h
